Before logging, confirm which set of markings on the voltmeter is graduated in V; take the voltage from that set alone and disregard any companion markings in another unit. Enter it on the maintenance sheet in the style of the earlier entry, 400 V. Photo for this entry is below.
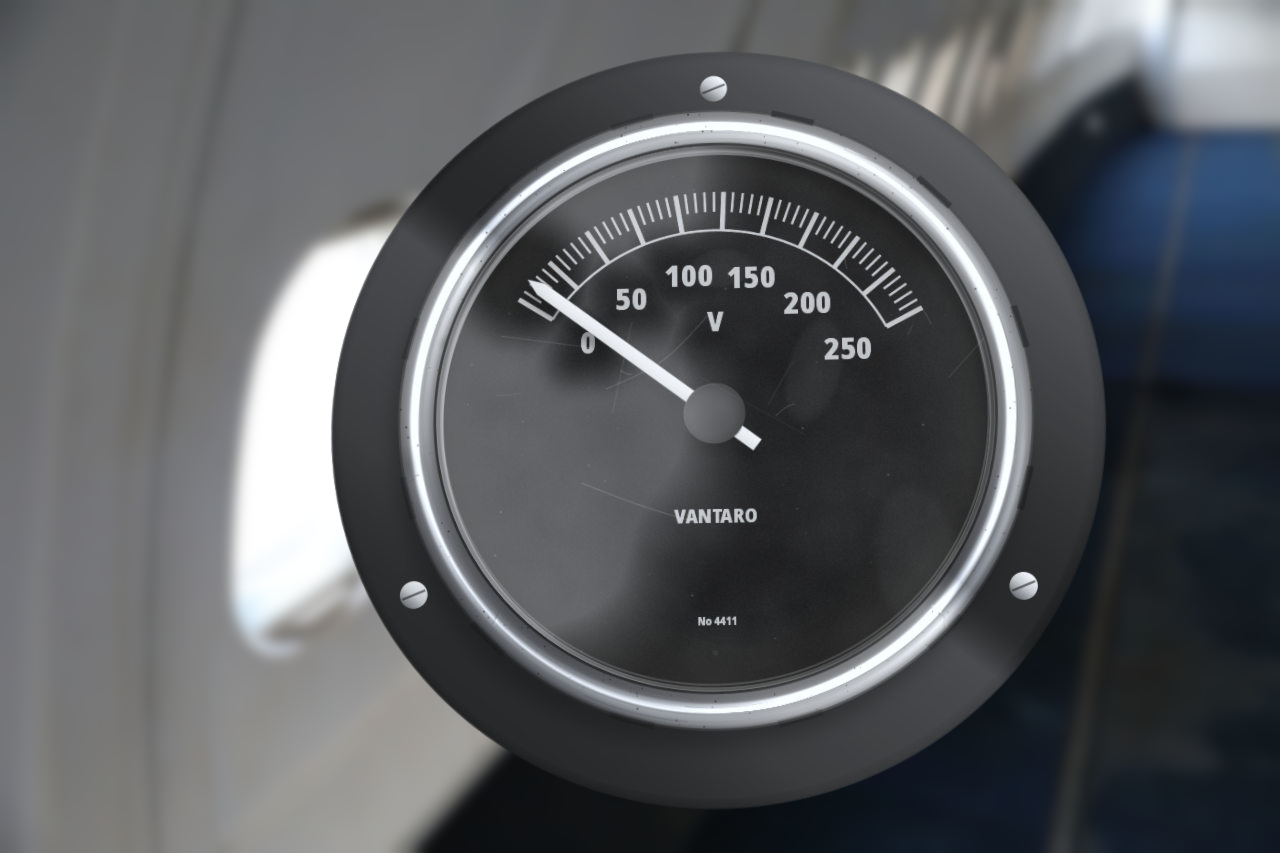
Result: 10 V
